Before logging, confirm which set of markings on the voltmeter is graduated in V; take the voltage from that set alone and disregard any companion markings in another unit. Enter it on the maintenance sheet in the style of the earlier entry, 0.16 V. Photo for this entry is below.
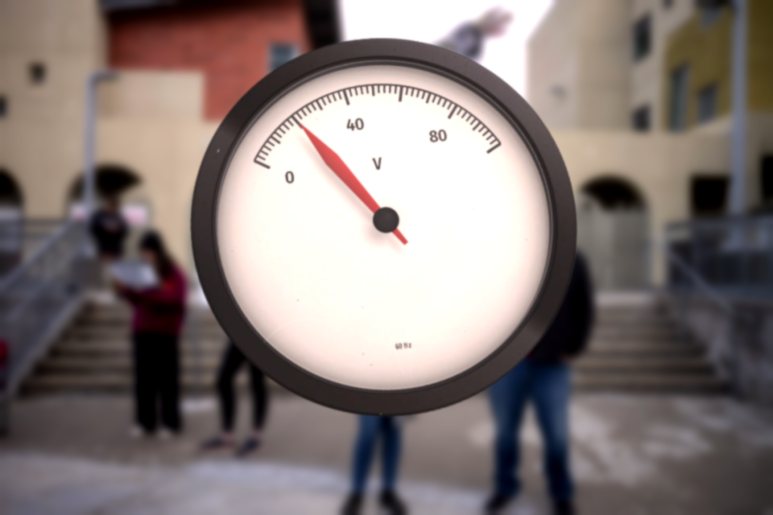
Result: 20 V
